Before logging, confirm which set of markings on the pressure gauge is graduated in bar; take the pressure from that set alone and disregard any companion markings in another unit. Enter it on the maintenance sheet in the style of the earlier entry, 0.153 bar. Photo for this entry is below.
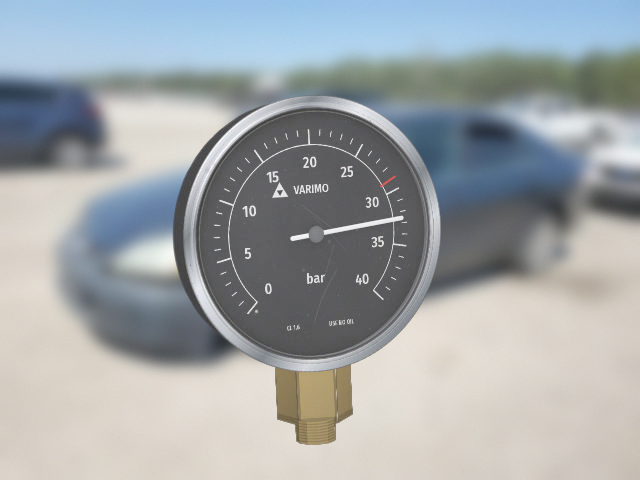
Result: 32.5 bar
